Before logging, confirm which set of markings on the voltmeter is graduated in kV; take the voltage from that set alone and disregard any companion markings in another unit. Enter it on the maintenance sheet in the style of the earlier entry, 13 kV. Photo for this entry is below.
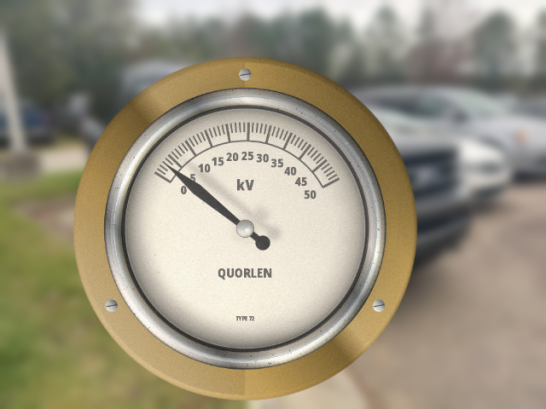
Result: 3 kV
